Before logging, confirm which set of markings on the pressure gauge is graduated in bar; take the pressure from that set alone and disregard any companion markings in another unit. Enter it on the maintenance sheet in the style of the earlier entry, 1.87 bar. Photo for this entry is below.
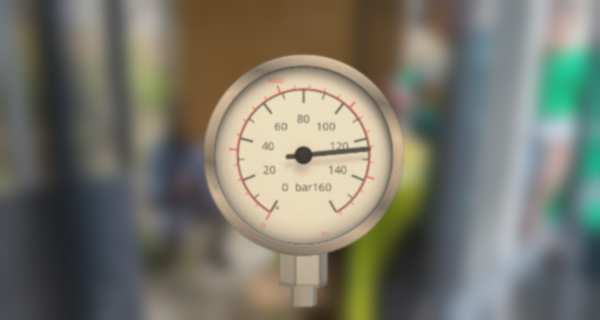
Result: 125 bar
